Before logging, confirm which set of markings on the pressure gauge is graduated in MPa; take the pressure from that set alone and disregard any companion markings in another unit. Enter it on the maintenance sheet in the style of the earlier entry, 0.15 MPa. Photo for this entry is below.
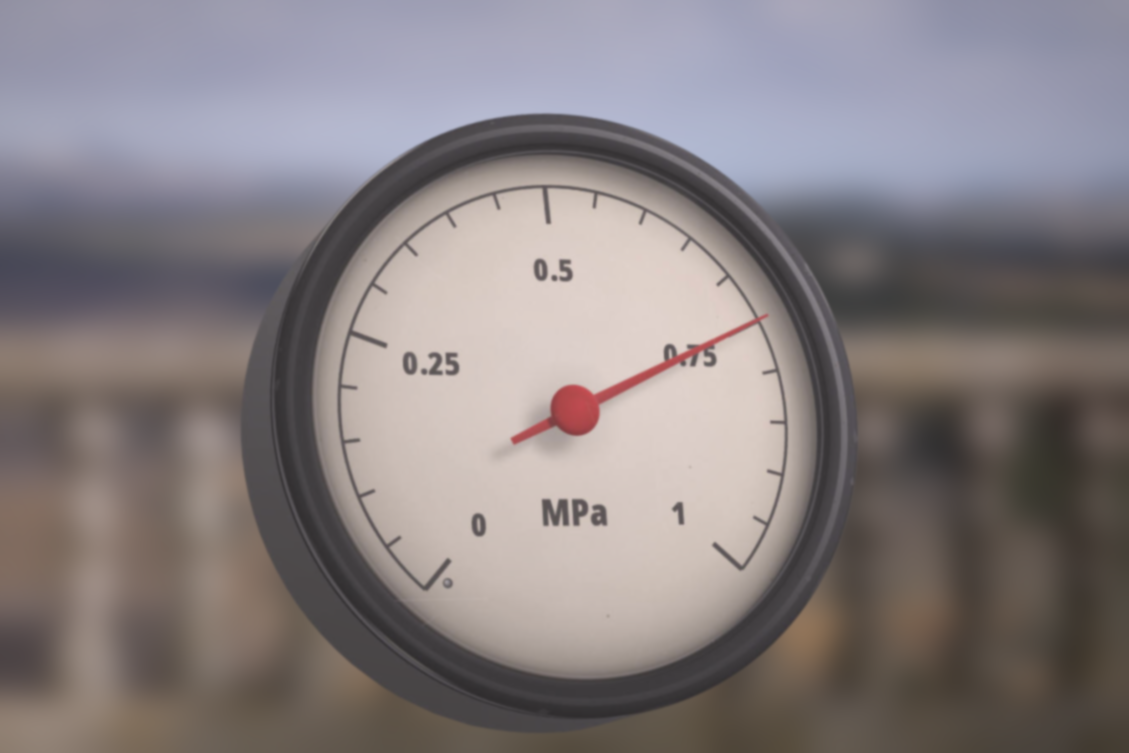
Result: 0.75 MPa
